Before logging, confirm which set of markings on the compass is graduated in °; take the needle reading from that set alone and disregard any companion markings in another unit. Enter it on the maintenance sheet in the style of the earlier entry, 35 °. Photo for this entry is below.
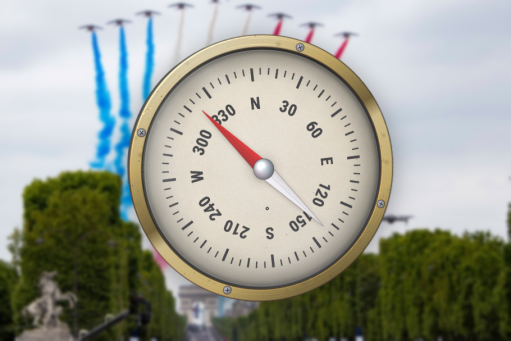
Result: 320 °
